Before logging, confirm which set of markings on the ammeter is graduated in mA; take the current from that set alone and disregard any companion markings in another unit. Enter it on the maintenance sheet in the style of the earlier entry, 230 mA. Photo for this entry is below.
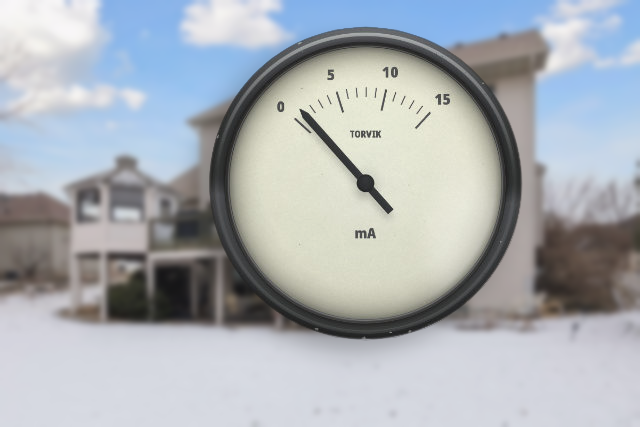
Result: 1 mA
